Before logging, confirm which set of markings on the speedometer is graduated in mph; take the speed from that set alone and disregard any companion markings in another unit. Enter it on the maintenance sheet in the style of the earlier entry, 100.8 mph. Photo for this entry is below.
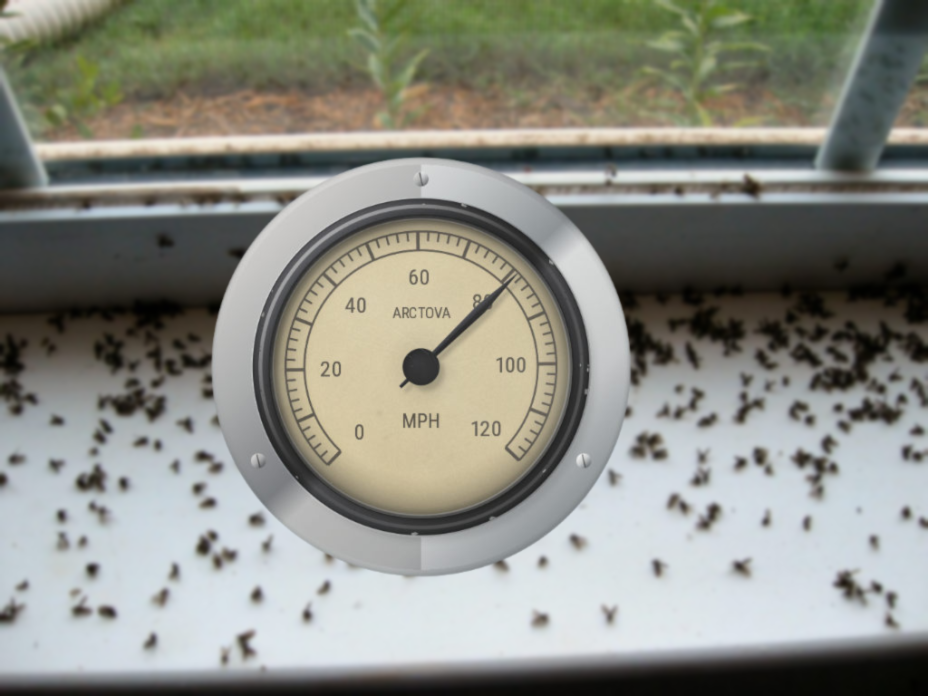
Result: 81 mph
